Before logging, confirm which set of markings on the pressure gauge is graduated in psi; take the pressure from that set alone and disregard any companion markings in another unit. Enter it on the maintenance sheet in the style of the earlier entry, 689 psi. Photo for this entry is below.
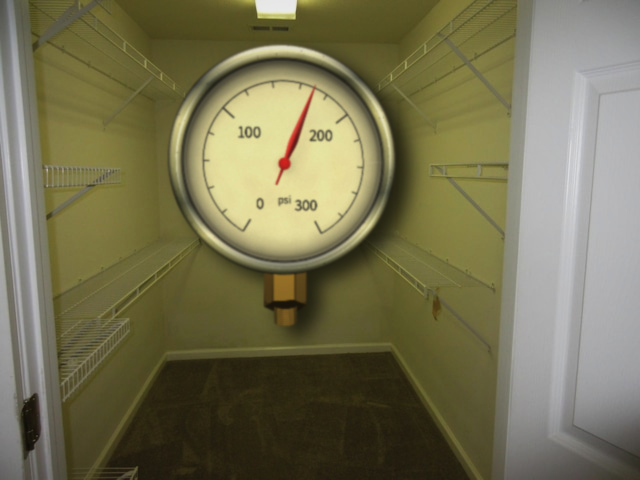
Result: 170 psi
